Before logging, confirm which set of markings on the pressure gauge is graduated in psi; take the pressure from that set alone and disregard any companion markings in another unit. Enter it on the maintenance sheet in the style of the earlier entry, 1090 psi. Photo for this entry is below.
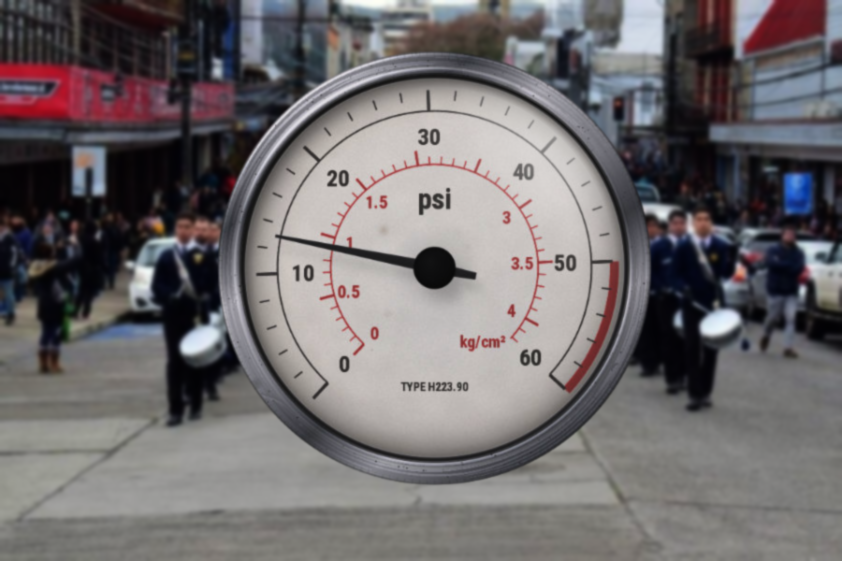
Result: 13 psi
